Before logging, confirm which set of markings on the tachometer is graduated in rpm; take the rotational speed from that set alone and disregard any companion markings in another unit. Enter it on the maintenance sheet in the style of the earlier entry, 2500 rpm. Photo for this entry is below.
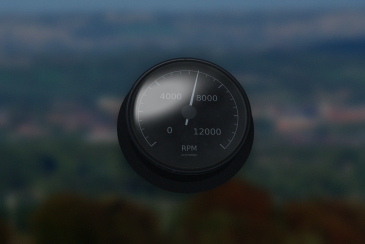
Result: 6500 rpm
